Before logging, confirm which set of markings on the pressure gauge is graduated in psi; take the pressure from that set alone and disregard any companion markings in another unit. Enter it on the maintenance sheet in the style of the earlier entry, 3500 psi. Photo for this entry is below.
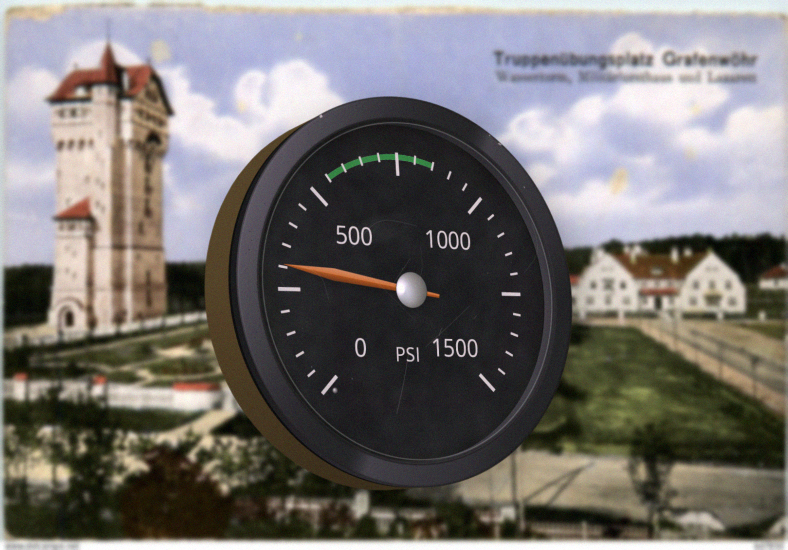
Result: 300 psi
